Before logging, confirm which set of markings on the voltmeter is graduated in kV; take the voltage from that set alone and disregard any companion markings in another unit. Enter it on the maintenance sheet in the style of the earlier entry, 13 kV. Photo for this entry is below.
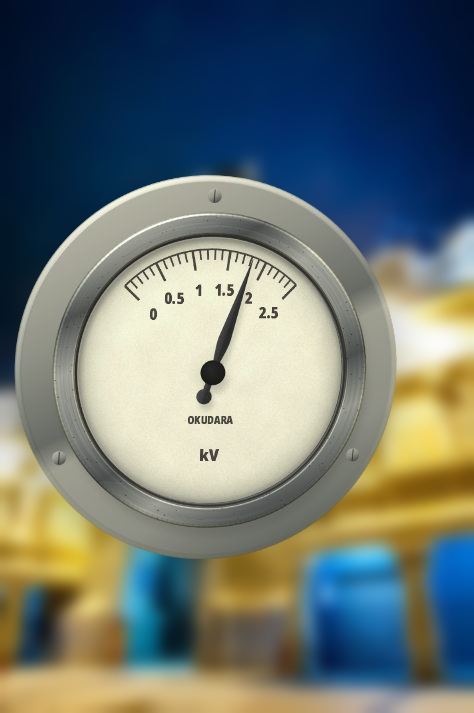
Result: 1.8 kV
